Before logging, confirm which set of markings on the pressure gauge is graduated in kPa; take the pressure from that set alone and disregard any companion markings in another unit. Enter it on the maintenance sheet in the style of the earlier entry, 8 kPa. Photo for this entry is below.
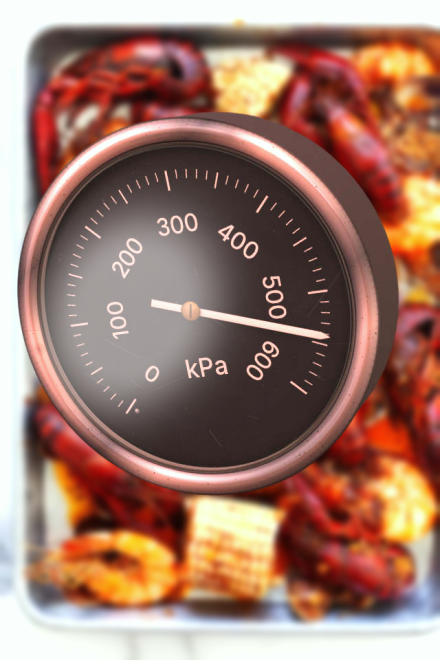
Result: 540 kPa
